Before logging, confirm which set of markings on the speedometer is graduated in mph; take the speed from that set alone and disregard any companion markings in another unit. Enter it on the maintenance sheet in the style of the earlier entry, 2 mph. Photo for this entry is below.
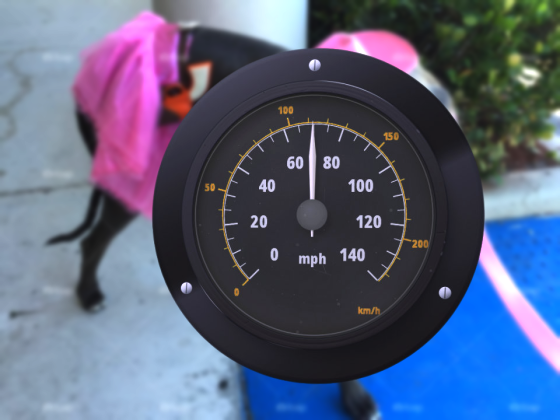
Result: 70 mph
